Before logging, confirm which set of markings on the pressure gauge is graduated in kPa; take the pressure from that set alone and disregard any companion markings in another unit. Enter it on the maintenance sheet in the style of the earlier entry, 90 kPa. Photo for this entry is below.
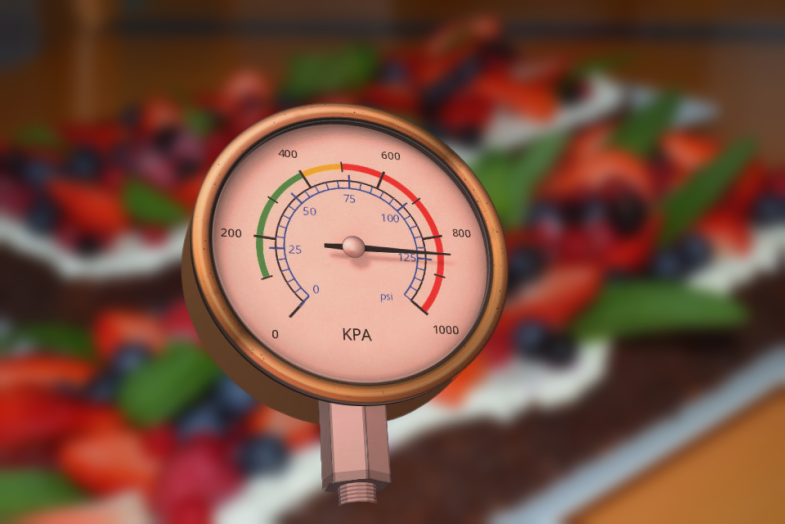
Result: 850 kPa
